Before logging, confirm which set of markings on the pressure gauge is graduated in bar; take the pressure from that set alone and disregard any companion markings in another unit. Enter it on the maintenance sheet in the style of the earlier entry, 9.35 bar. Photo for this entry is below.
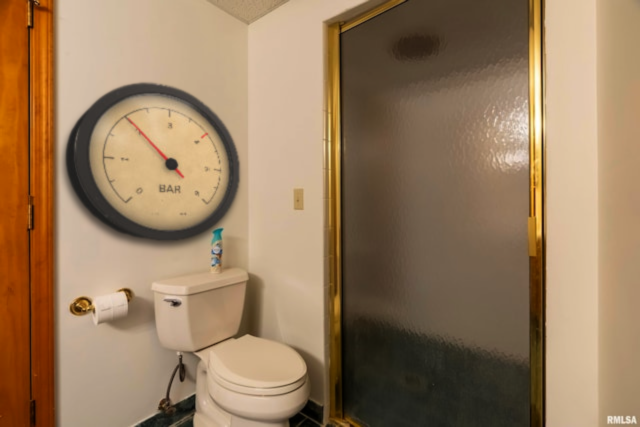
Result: 2 bar
